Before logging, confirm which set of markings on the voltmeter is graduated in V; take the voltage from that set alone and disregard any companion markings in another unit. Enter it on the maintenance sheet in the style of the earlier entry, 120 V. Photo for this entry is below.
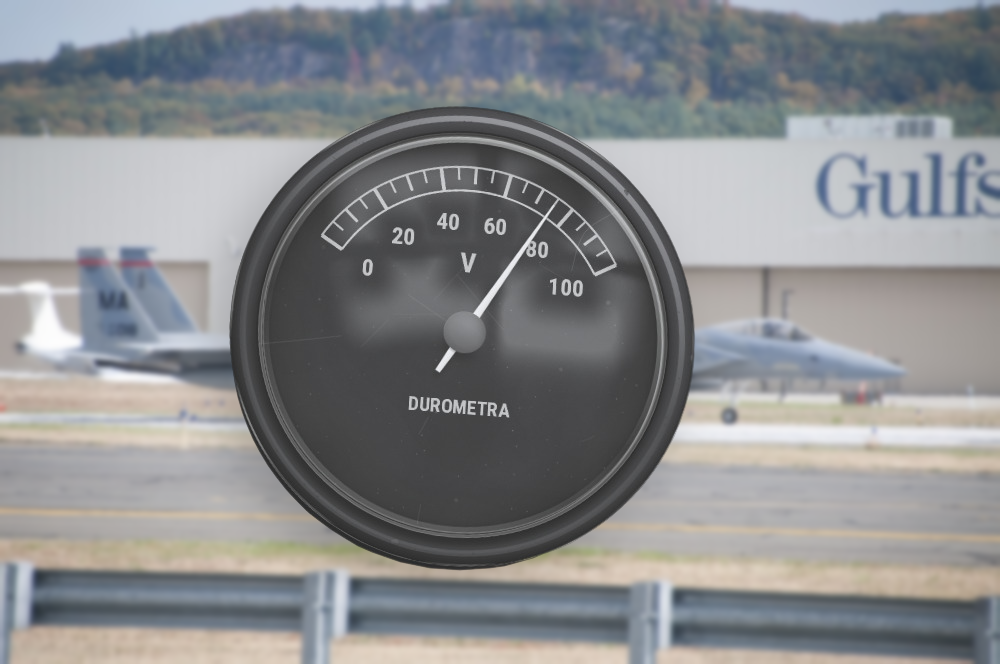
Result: 75 V
